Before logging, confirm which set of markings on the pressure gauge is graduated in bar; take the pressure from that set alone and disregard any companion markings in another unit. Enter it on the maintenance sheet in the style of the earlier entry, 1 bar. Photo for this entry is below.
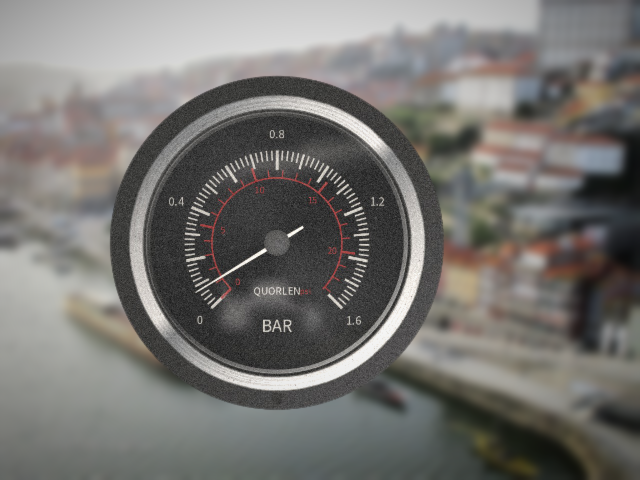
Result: 0.08 bar
